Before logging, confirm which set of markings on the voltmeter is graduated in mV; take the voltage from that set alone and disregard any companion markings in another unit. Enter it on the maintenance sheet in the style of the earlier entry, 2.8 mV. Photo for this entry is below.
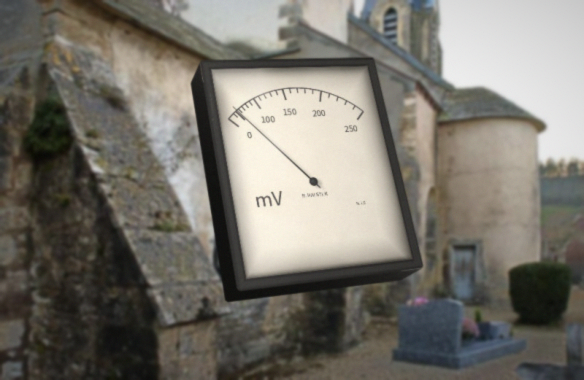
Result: 50 mV
